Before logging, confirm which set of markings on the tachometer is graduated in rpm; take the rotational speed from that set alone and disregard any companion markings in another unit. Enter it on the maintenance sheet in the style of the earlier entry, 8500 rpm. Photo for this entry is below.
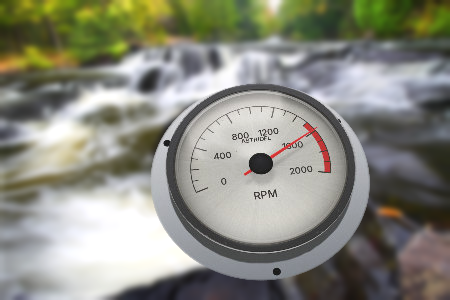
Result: 1600 rpm
